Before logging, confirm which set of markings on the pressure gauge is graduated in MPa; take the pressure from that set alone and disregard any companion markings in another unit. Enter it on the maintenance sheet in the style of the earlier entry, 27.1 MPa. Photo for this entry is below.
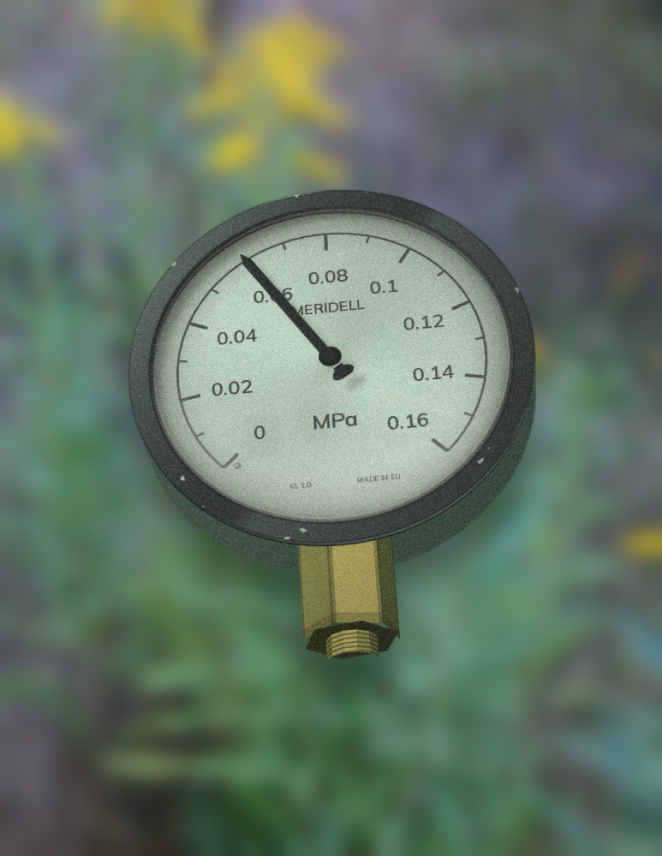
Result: 0.06 MPa
